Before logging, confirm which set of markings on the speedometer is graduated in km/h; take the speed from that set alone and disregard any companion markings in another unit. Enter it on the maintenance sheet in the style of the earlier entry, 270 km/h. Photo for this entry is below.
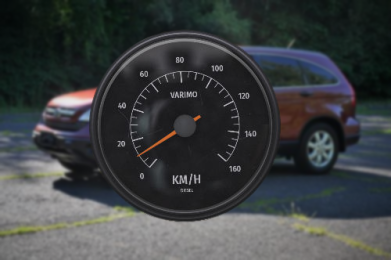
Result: 10 km/h
